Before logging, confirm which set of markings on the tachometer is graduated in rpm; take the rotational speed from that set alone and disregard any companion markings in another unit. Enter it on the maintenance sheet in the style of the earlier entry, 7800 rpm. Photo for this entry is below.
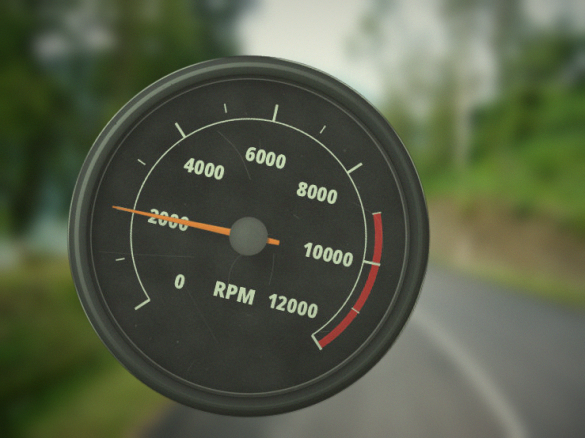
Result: 2000 rpm
